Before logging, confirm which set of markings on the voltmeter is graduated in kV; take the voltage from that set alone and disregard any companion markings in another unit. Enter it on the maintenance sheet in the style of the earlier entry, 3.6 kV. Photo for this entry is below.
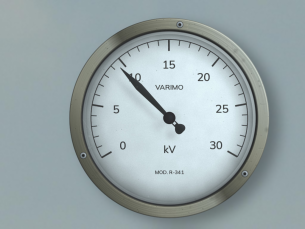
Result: 9.5 kV
